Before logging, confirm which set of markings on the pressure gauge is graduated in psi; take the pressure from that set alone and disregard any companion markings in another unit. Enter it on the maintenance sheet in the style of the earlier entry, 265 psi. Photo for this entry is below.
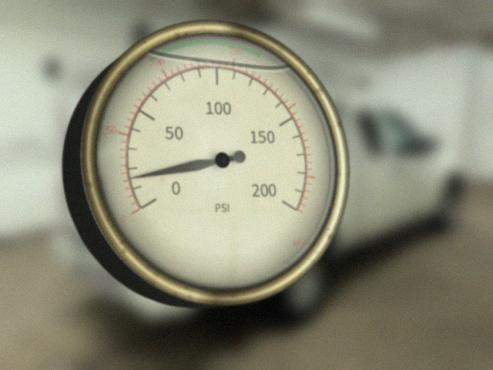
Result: 15 psi
